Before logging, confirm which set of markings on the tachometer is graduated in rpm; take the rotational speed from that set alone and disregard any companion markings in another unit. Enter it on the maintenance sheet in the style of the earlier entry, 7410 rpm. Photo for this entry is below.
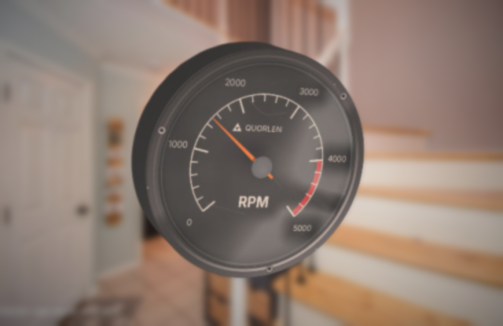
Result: 1500 rpm
